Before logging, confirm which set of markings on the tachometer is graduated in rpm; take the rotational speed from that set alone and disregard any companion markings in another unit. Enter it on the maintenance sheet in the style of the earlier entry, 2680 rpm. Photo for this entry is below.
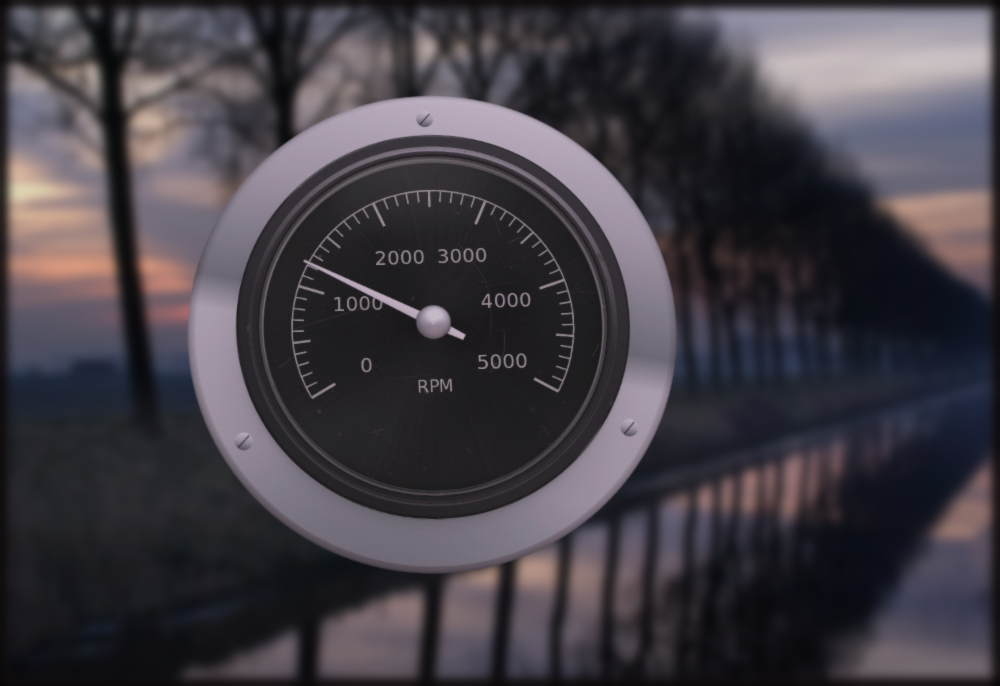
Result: 1200 rpm
